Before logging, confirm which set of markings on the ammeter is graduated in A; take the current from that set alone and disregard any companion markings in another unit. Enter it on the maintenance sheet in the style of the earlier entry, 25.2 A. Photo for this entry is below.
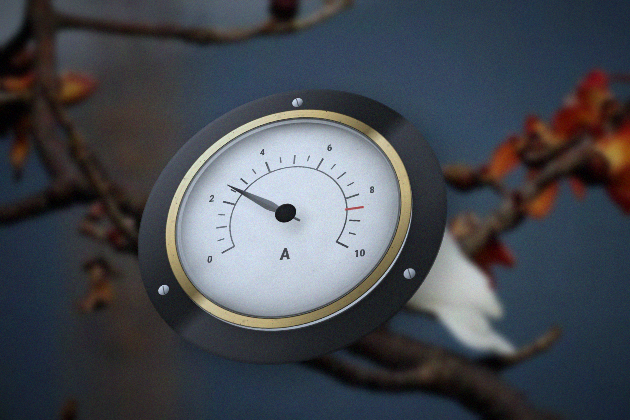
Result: 2.5 A
